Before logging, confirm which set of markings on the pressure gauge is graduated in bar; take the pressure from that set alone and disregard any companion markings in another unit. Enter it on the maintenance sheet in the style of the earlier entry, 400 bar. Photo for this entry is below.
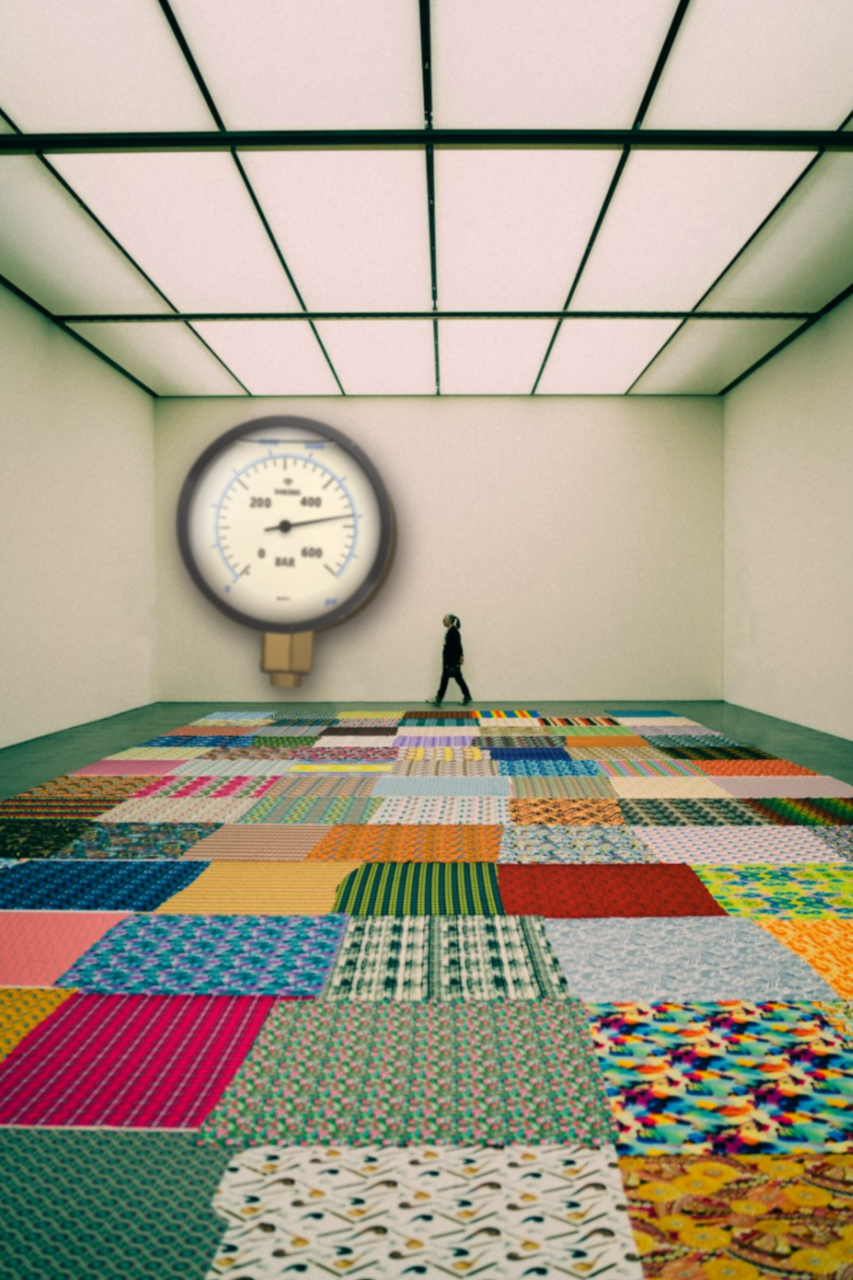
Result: 480 bar
